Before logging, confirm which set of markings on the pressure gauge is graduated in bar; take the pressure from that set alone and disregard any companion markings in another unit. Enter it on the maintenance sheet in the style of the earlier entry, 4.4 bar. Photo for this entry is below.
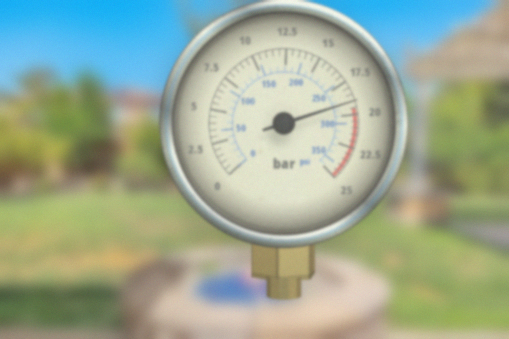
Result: 19 bar
